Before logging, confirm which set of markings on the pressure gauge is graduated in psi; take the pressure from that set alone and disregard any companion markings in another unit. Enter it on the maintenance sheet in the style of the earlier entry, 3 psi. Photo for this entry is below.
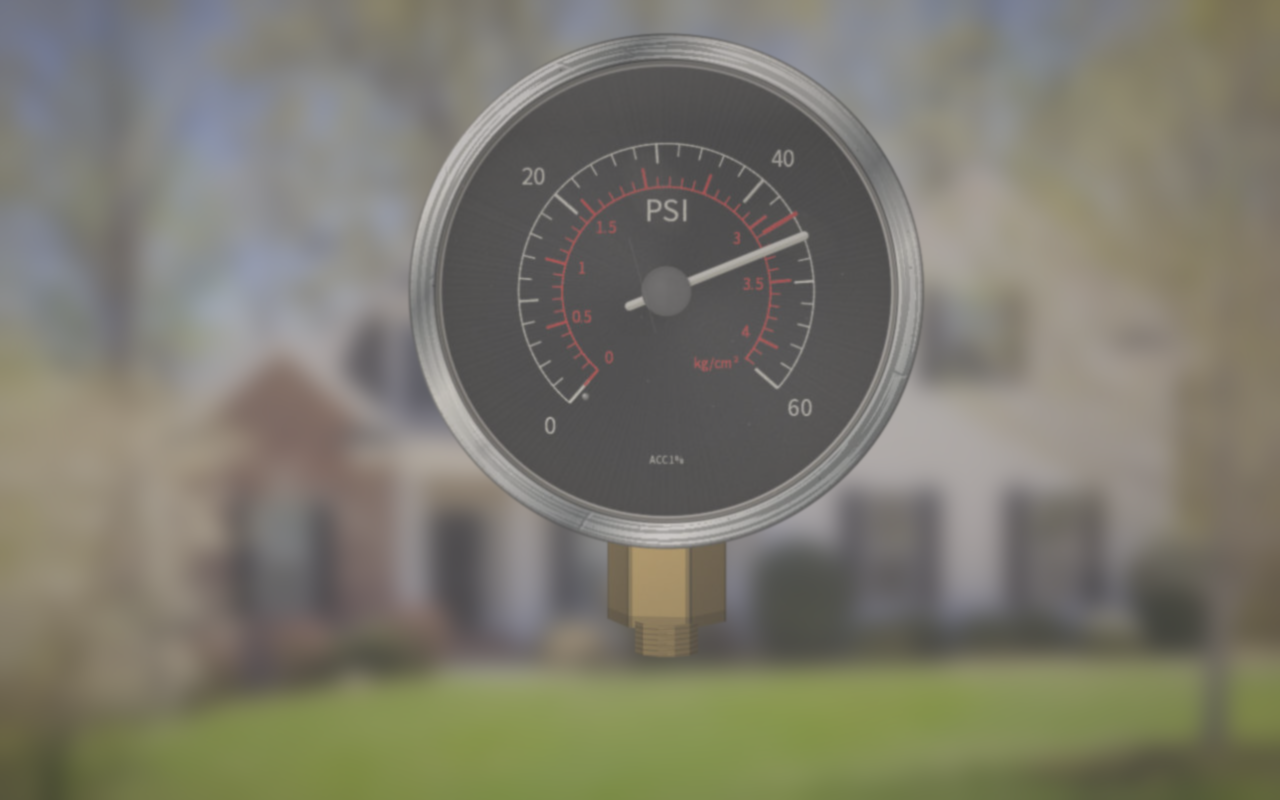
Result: 46 psi
